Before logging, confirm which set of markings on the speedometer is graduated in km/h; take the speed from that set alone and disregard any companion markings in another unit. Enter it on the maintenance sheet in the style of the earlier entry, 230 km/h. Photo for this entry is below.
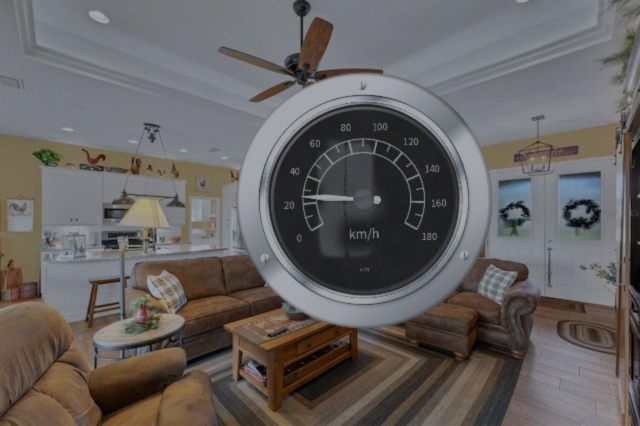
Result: 25 km/h
